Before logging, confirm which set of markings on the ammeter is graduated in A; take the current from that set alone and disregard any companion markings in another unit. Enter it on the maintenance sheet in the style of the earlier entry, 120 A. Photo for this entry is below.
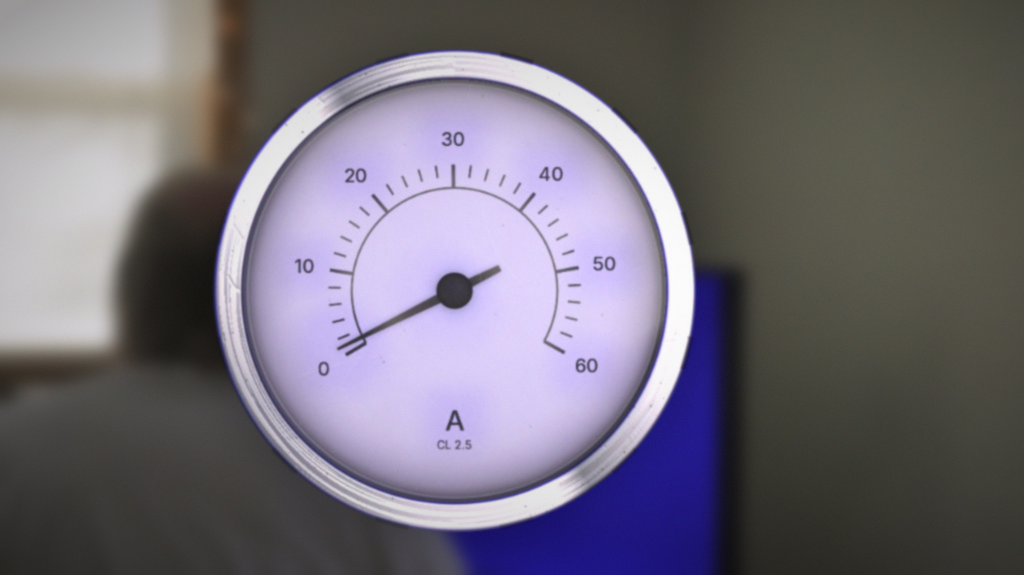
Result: 1 A
